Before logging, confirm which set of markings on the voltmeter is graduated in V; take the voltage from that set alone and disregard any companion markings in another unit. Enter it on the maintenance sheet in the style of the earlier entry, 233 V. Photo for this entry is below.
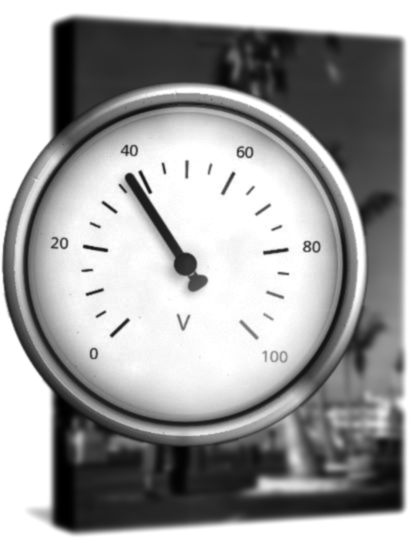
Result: 37.5 V
